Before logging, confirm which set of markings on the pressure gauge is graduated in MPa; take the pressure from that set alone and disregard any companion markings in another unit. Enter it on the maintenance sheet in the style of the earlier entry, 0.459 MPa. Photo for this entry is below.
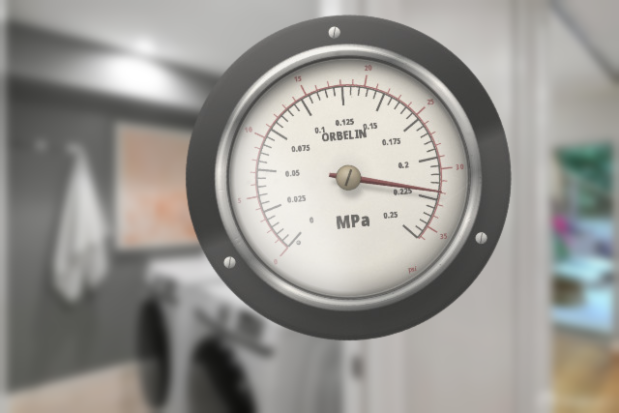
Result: 0.22 MPa
